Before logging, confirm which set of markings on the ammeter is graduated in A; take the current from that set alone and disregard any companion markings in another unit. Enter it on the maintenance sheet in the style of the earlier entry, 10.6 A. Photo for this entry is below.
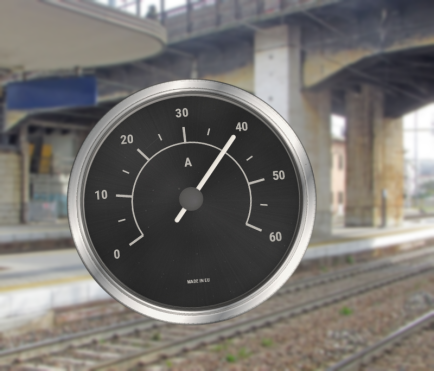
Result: 40 A
